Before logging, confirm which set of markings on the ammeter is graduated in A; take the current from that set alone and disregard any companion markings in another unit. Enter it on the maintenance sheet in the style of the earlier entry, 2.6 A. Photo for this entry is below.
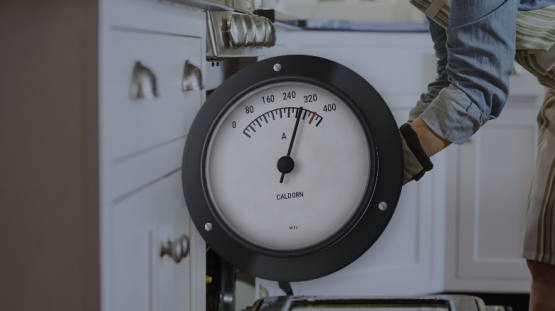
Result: 300 A
